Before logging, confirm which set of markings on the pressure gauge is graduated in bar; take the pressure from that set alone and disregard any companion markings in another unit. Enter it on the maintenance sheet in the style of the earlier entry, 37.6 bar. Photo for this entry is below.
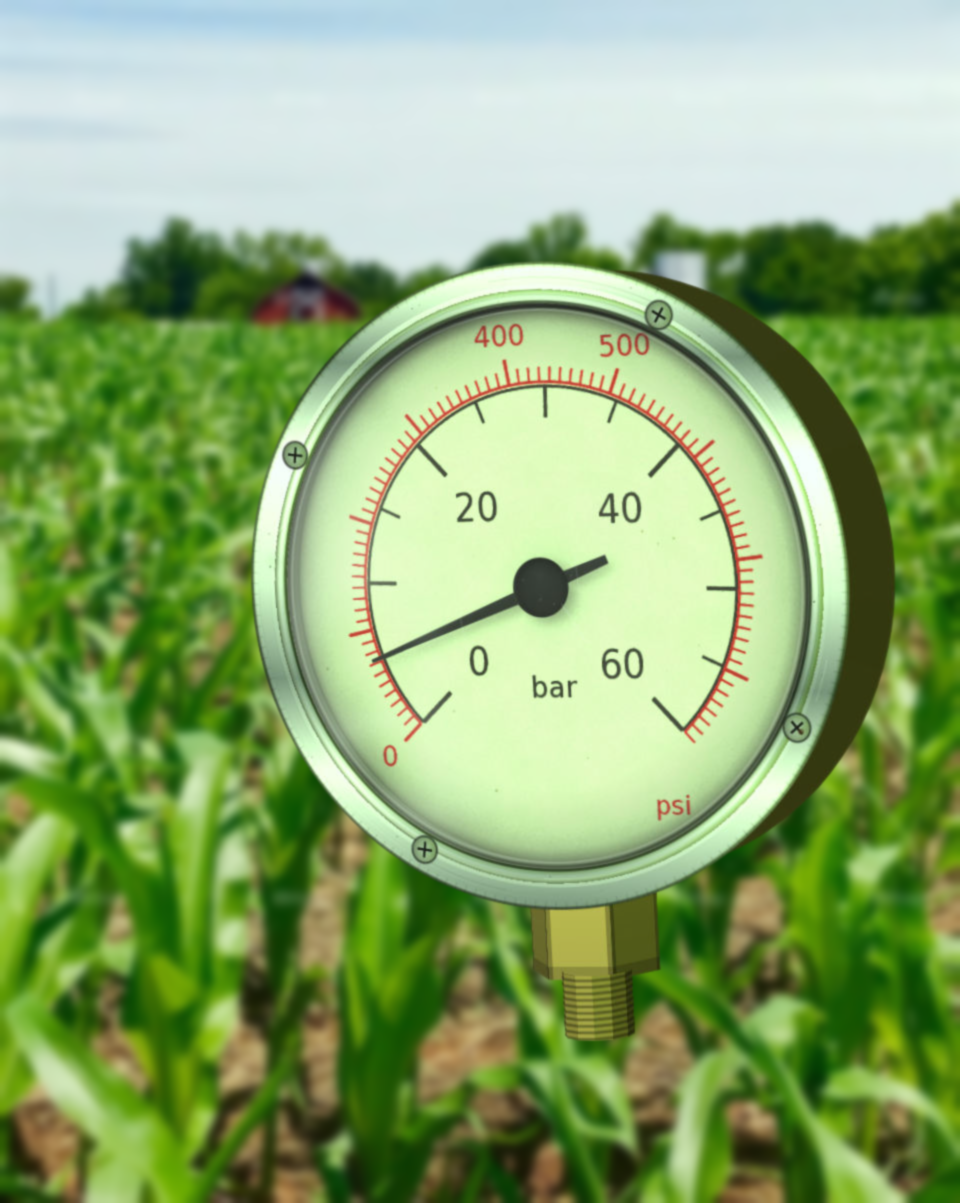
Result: 5 bar
